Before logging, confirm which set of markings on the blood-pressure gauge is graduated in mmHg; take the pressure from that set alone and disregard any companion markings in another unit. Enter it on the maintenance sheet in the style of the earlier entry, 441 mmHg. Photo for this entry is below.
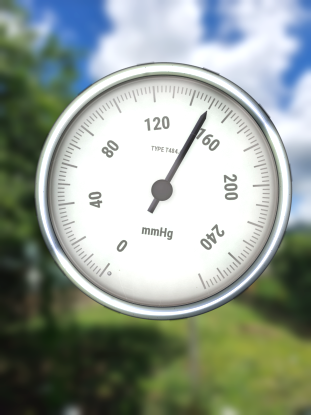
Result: 150 mmHg
